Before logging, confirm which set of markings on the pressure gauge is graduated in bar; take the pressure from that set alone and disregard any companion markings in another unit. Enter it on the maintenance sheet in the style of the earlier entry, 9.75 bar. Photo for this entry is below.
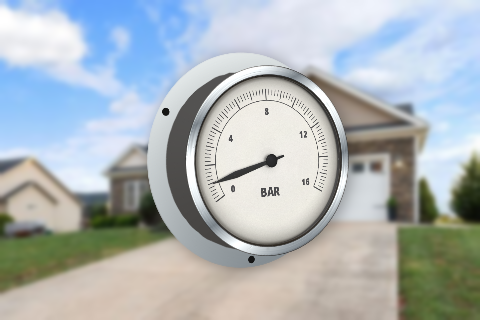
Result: 1 bar
